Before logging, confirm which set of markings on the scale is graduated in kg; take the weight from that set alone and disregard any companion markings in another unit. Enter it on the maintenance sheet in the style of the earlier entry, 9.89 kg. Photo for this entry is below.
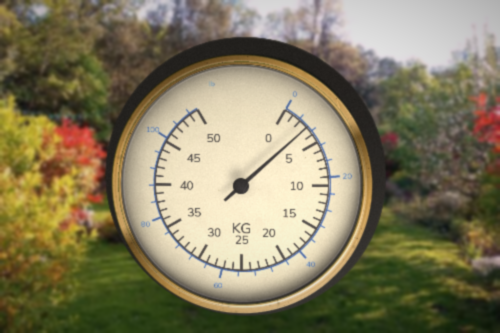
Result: 3 kg
